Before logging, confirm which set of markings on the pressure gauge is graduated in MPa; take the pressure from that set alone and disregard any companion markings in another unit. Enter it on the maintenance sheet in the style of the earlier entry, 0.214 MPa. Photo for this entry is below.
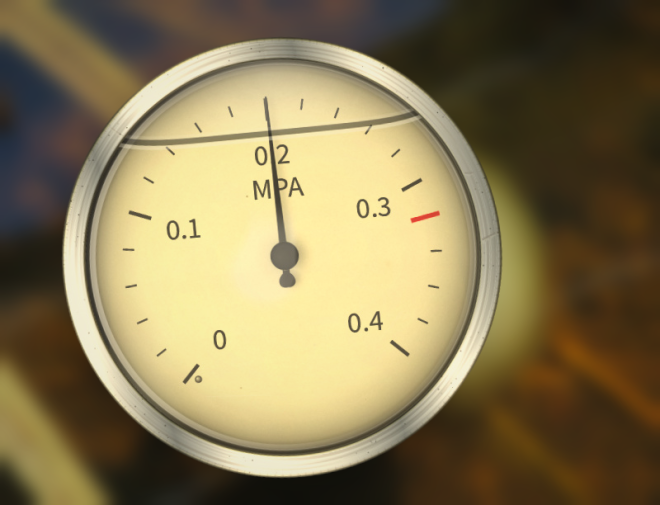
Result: 0.2 MPa
